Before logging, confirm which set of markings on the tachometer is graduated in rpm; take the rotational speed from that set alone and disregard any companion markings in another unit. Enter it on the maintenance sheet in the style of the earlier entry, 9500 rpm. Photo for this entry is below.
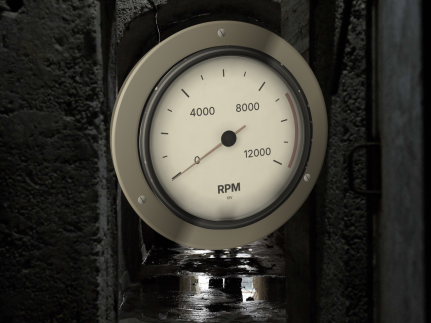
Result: 0 rpm
